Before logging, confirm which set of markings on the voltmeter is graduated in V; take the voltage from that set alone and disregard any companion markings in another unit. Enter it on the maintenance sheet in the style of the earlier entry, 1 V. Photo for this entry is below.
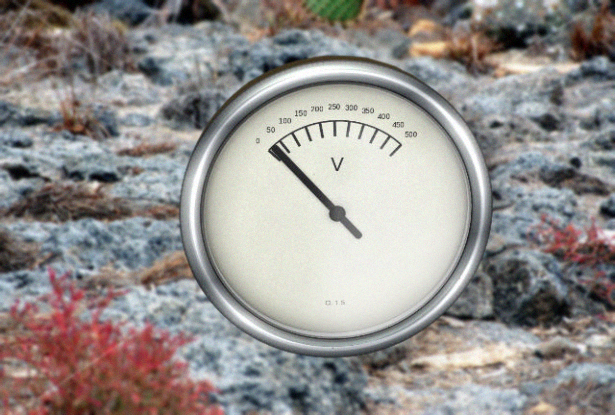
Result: 25 V
